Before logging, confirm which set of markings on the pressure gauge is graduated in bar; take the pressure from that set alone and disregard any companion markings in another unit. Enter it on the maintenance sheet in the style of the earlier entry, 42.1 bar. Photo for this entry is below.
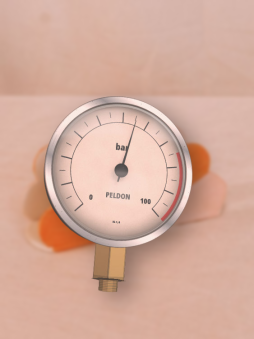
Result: 55 bar
